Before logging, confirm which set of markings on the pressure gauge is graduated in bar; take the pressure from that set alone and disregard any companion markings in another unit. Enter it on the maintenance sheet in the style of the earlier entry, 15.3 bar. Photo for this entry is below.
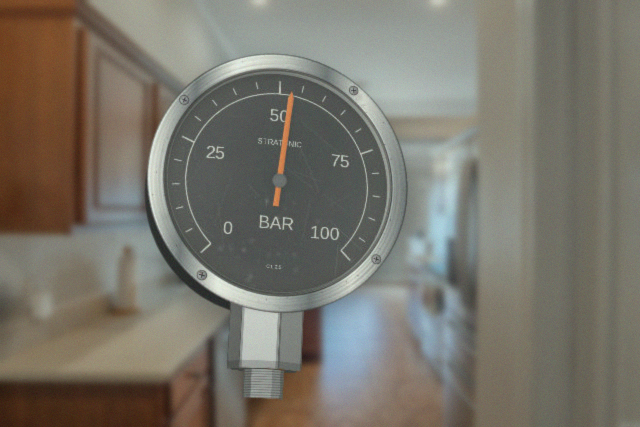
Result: 52.5 bar
